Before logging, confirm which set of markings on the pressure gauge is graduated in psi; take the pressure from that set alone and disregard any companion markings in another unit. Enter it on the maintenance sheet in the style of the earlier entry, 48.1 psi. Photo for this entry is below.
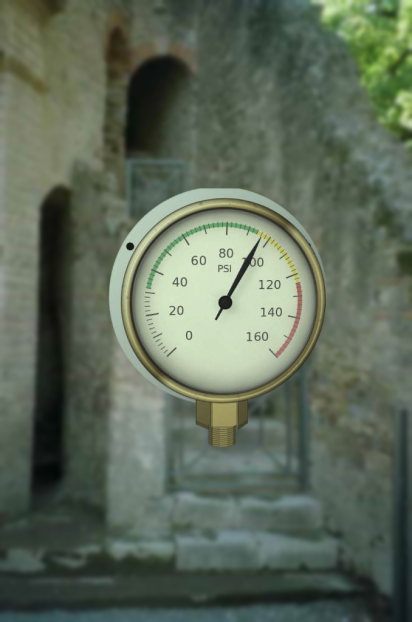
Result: 96 psi
